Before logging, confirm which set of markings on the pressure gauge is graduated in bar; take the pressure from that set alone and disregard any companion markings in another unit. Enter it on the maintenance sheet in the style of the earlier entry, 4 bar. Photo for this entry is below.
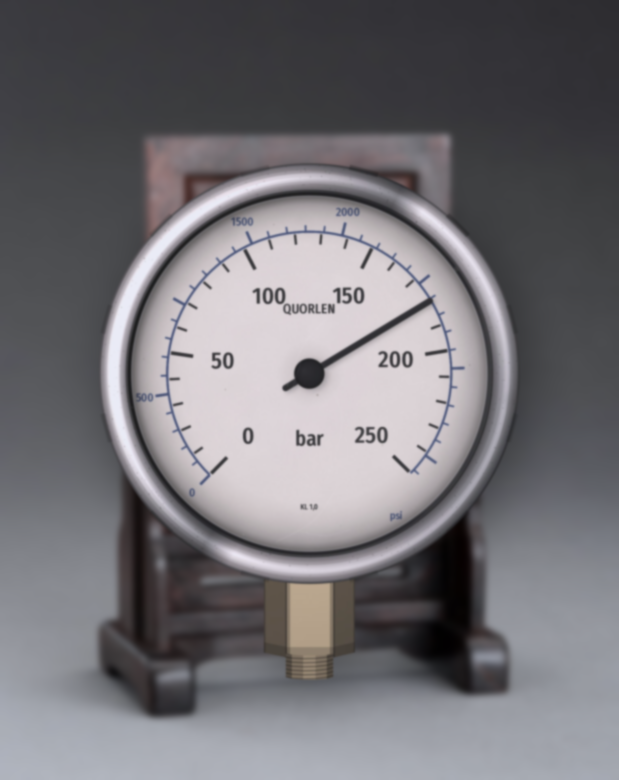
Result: 180 bar
